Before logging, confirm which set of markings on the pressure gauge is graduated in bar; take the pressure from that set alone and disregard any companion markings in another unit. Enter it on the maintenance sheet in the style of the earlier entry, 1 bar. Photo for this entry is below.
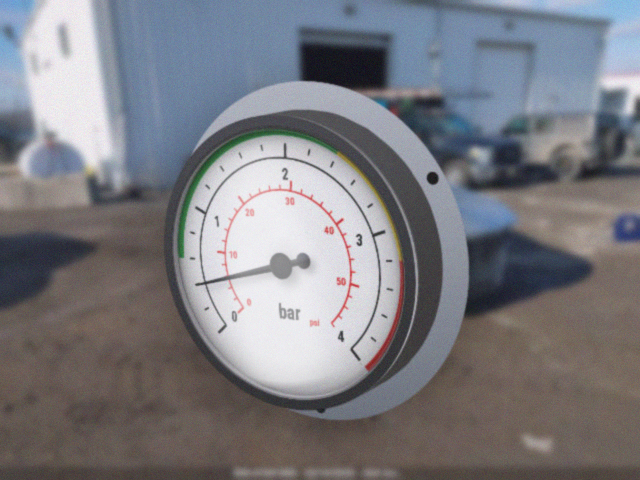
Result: 0.4 bar
